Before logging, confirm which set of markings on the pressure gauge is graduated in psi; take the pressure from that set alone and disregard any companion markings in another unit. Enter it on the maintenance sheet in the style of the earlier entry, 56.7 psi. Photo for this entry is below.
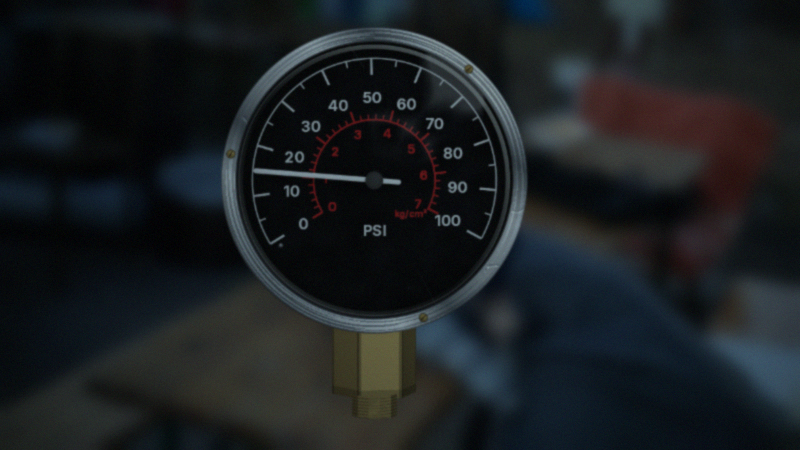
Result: 15 psi
